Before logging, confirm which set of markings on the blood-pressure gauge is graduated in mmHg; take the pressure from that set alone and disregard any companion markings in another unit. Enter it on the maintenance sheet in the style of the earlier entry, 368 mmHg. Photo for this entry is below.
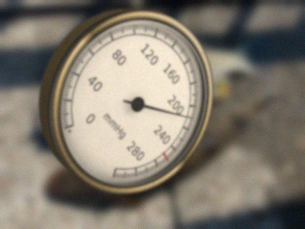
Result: 210 mmHg
